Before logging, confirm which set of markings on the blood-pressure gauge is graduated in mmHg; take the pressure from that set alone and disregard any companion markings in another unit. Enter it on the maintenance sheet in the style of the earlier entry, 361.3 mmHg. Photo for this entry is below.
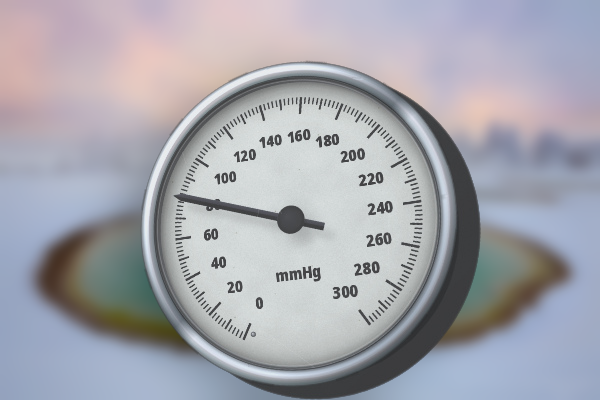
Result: 80 mmHg
